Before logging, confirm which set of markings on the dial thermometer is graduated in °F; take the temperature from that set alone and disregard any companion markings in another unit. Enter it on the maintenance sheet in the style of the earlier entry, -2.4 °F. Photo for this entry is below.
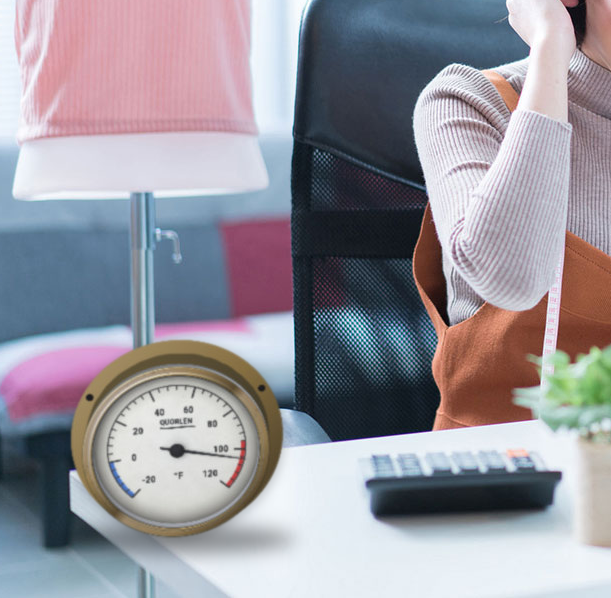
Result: 104 °F
